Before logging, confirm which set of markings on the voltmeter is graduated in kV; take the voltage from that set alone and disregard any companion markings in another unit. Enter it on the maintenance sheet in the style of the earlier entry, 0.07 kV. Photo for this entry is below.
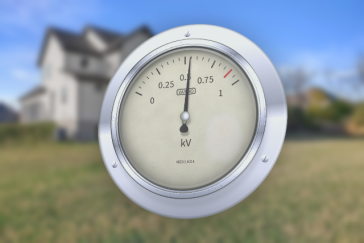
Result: 0.55 kV
